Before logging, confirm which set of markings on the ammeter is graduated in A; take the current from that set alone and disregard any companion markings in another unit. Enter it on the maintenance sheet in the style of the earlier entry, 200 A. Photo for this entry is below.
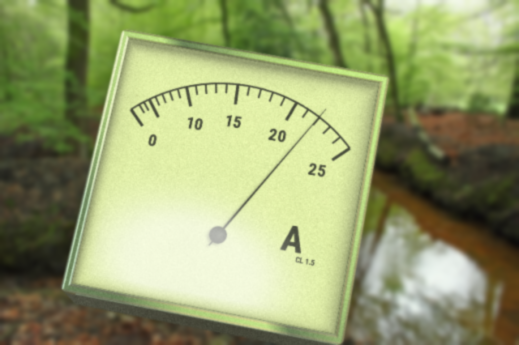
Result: 22 A
